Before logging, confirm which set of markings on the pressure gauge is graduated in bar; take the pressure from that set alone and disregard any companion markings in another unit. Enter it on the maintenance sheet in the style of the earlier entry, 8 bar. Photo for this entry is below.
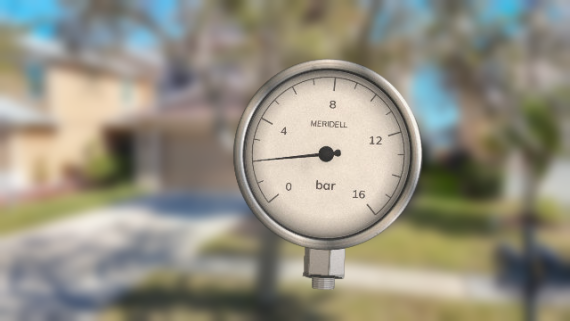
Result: 2 bar
